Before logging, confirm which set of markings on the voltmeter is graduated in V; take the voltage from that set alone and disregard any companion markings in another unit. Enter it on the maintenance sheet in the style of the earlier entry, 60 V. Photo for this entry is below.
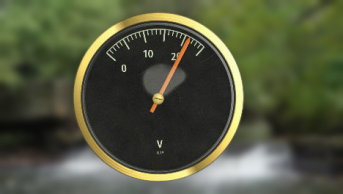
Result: 21 V
